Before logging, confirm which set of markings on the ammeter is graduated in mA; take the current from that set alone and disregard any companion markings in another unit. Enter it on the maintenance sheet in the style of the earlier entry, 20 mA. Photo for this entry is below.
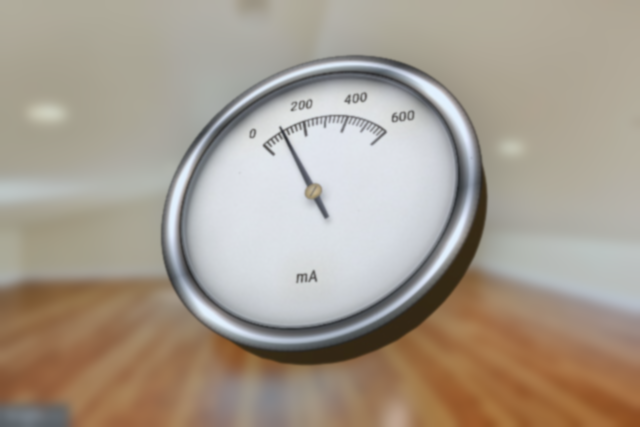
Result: 100 mA
